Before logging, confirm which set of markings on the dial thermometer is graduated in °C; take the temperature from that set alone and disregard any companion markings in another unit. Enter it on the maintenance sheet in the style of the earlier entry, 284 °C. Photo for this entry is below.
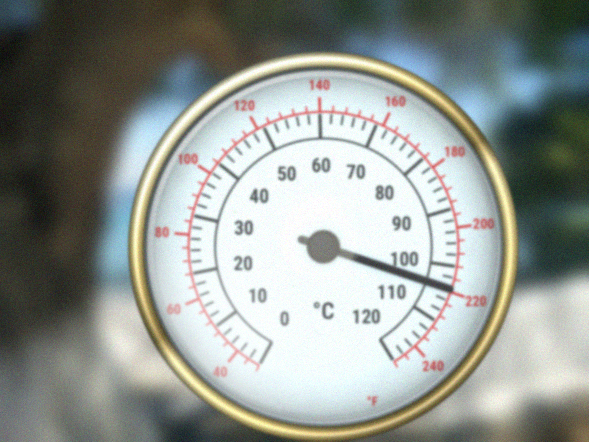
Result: 104 °C
